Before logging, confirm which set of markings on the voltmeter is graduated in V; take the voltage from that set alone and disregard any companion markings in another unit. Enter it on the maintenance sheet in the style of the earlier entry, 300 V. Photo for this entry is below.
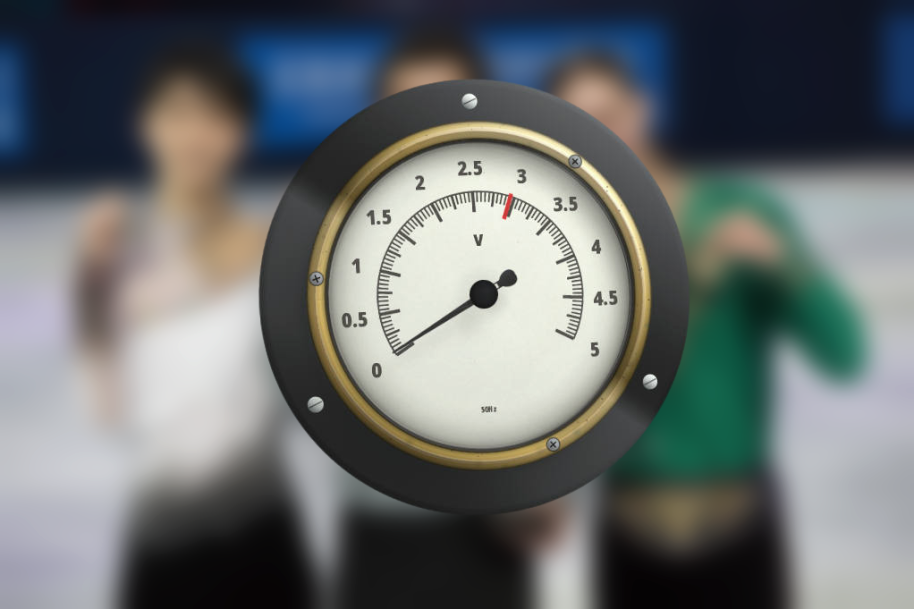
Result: 0.05 V
